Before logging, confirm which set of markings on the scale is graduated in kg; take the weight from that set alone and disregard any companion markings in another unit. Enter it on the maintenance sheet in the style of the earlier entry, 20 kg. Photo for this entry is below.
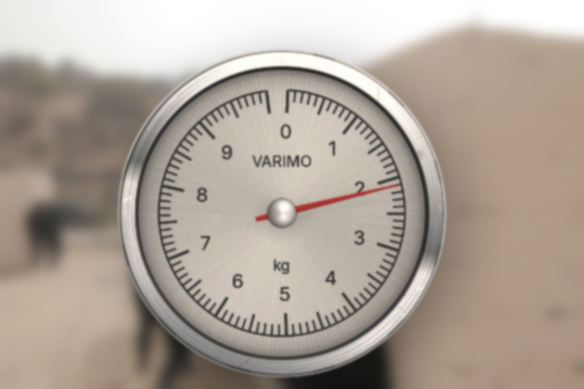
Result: 2.1 kg
